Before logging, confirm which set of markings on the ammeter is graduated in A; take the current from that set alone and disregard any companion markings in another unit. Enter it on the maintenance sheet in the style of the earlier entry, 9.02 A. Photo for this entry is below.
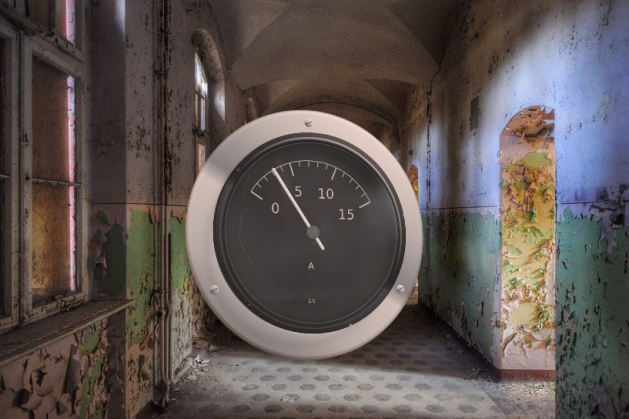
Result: 3 A
